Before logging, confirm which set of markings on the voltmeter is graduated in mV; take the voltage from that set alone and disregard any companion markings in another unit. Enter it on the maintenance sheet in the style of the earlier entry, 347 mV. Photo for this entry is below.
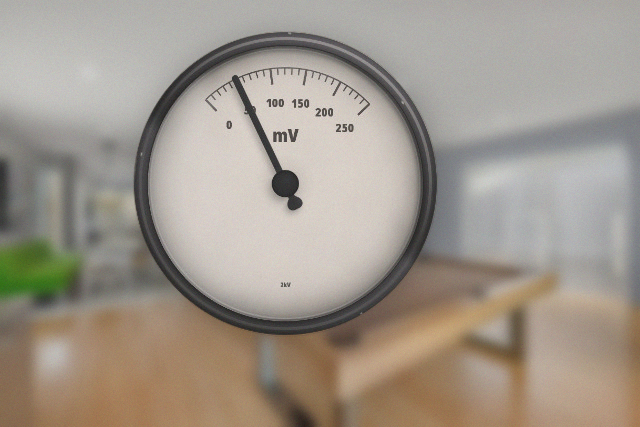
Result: 50 mV
